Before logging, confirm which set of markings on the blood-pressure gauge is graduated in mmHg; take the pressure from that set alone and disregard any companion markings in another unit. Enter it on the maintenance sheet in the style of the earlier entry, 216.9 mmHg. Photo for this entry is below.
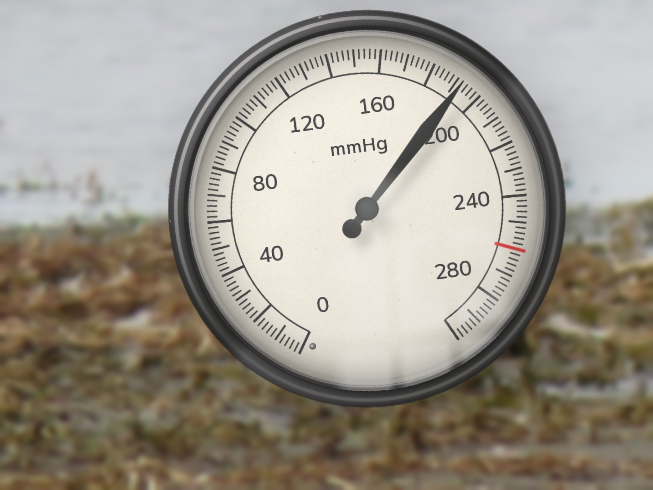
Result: 192 mmHg
